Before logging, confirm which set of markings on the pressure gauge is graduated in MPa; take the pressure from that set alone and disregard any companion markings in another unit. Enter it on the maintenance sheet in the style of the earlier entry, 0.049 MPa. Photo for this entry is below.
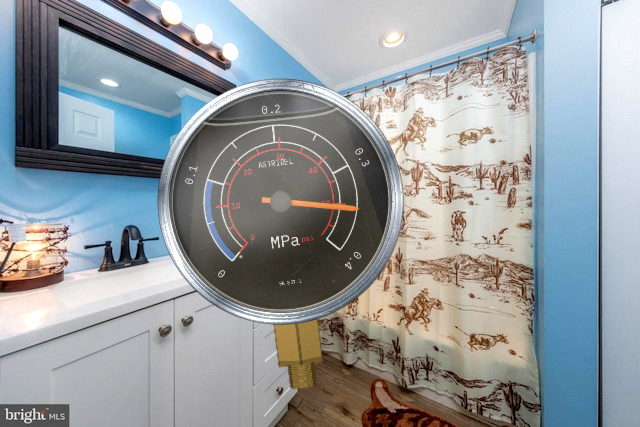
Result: 0.35 MPa
